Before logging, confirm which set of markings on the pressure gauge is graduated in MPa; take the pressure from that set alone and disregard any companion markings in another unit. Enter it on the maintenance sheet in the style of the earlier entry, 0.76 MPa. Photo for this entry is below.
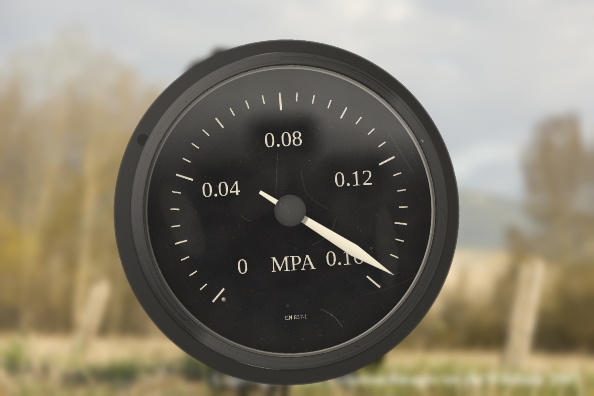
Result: 0.155 MPa
